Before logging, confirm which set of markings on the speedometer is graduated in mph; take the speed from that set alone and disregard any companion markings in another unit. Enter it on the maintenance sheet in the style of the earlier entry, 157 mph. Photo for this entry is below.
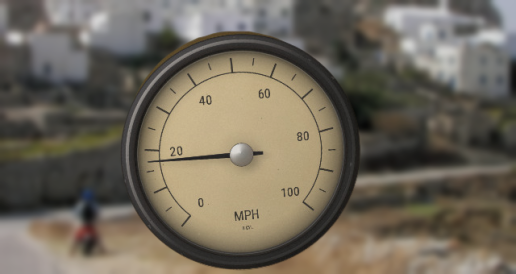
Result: 17.5 mph
